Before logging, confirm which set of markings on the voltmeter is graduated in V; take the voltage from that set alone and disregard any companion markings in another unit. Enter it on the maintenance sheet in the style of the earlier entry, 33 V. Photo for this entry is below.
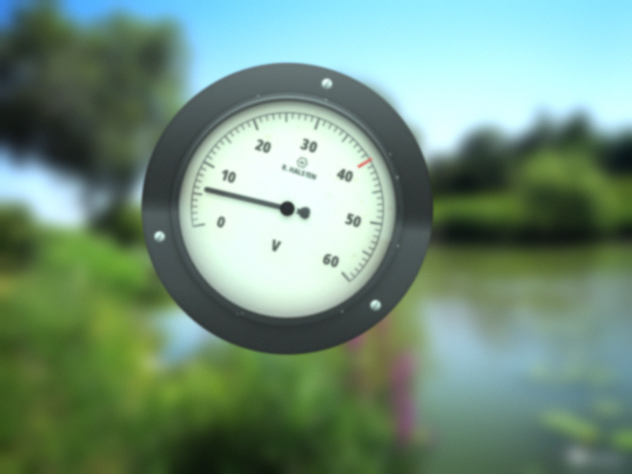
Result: 6 V
